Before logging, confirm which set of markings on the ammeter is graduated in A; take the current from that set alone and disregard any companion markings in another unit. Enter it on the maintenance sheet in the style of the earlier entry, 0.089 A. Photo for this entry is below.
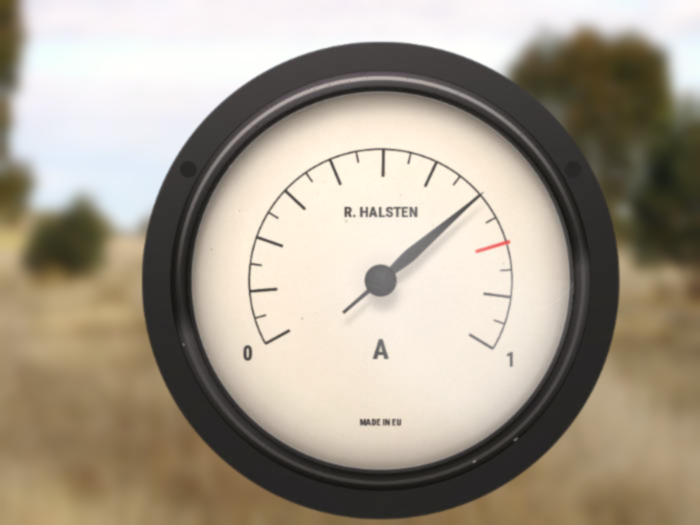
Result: 0.7 A
